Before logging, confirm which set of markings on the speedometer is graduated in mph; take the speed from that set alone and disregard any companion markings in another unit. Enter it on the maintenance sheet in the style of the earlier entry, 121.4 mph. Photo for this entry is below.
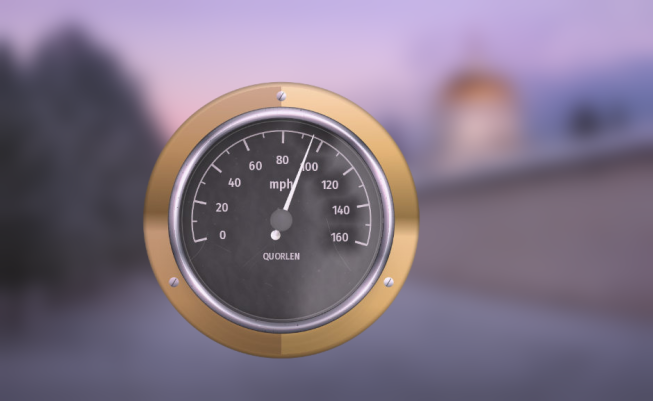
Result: 95 mph
